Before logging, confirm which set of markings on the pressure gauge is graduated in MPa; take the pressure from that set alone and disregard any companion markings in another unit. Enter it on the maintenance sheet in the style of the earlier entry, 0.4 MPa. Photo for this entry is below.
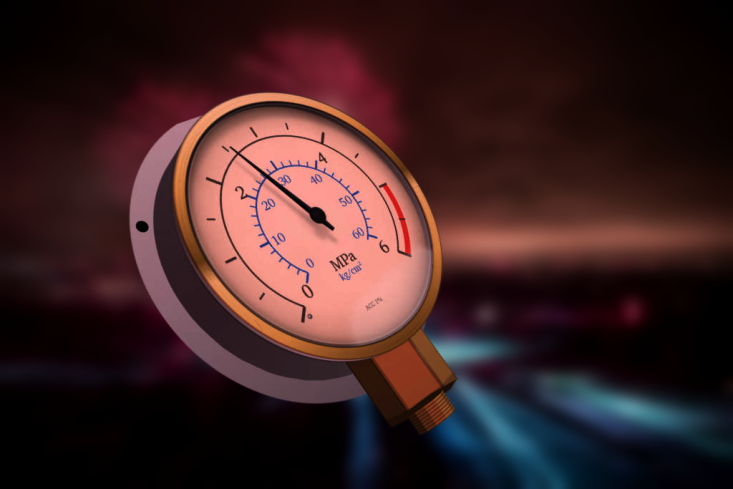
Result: 2.5 MPa
